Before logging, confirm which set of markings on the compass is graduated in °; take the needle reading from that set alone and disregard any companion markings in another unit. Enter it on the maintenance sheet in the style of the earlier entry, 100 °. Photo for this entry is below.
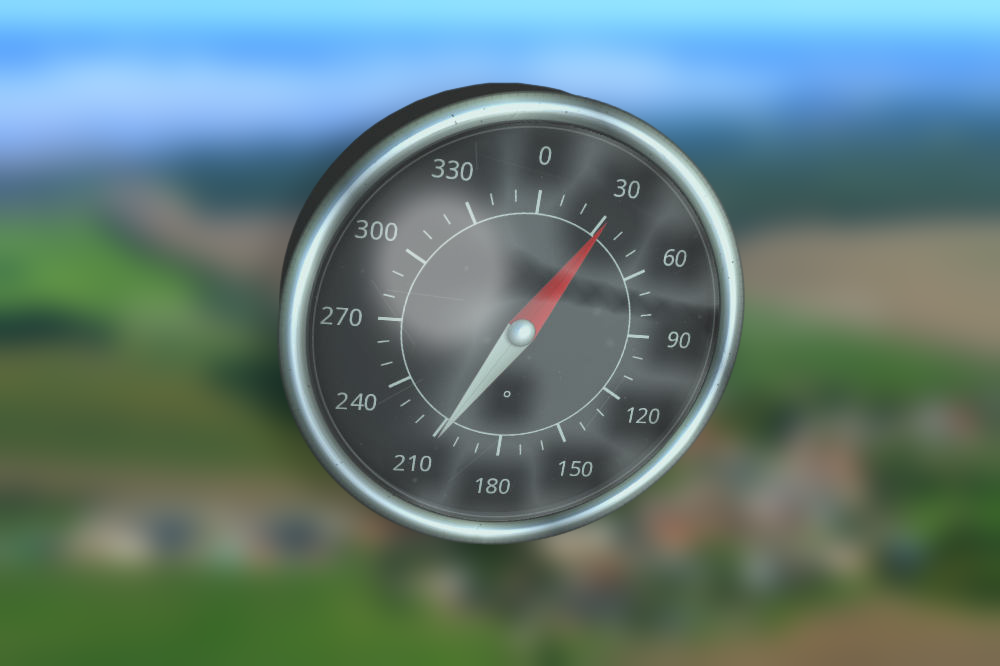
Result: 30 °
